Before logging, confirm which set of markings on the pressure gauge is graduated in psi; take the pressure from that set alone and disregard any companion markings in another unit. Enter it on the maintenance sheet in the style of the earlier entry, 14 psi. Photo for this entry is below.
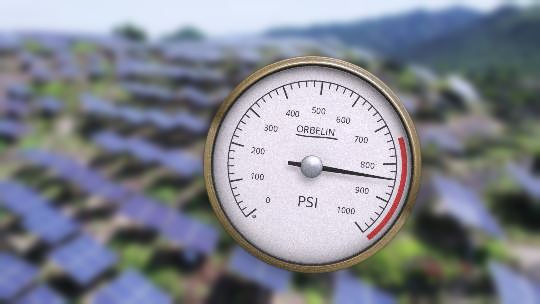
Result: 840 psi
